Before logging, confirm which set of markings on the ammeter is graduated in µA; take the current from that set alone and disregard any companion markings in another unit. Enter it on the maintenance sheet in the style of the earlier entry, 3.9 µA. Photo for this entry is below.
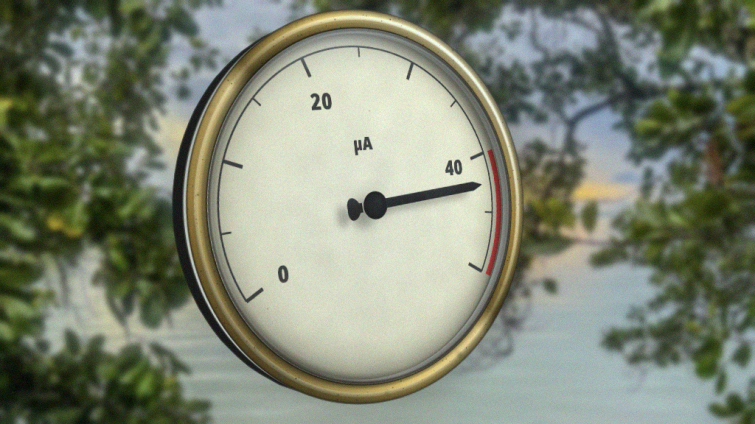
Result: 42.5 µA
